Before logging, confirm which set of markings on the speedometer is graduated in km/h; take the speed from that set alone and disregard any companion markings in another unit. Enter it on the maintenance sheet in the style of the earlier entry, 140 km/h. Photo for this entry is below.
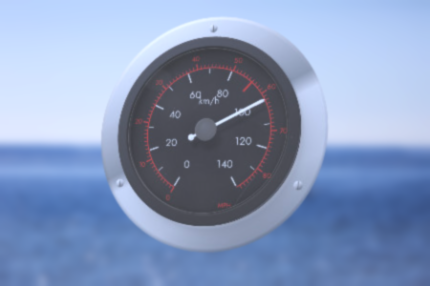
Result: 100 km/h
